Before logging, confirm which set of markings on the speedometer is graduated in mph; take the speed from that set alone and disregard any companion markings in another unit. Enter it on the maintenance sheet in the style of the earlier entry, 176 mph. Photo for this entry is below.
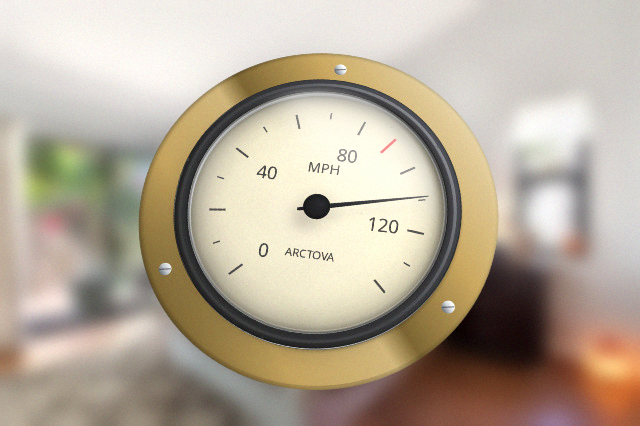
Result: 110 mph
